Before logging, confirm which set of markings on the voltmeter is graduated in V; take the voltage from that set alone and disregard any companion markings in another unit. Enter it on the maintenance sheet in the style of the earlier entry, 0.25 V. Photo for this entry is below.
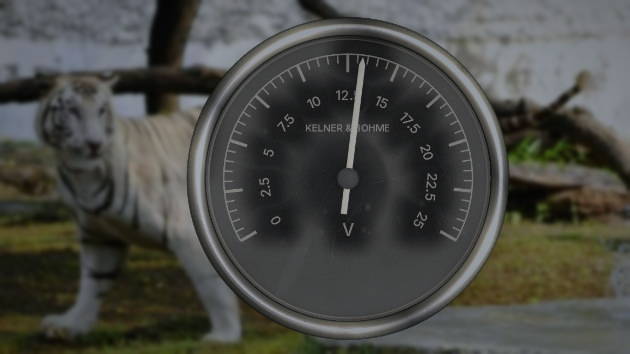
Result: 13.25 V
